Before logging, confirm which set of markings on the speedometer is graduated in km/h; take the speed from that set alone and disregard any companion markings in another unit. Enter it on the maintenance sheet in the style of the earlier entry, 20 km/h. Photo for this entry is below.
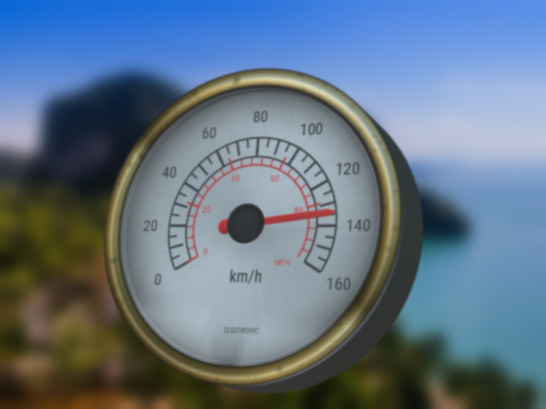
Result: 135 km/h
